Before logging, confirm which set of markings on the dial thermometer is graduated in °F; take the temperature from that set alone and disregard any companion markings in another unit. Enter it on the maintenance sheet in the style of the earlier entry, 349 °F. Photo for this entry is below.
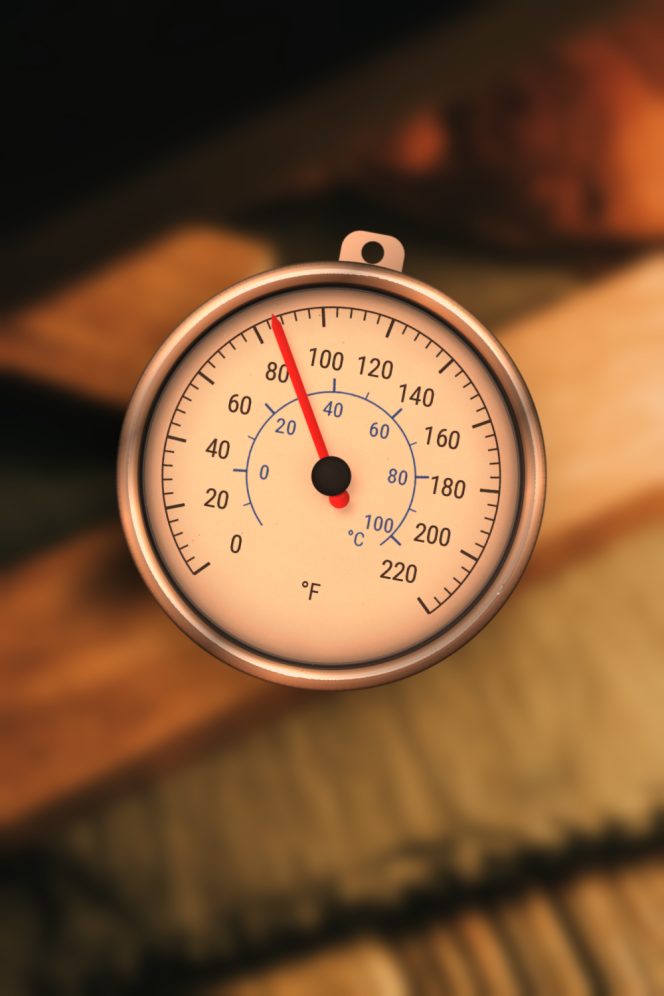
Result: 86 °F
